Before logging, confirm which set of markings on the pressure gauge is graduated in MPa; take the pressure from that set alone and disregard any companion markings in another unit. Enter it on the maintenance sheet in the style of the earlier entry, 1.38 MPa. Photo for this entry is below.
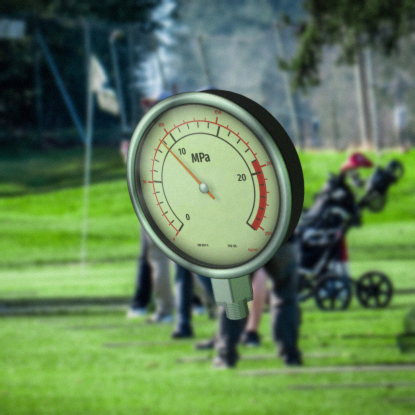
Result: 9 MPa
